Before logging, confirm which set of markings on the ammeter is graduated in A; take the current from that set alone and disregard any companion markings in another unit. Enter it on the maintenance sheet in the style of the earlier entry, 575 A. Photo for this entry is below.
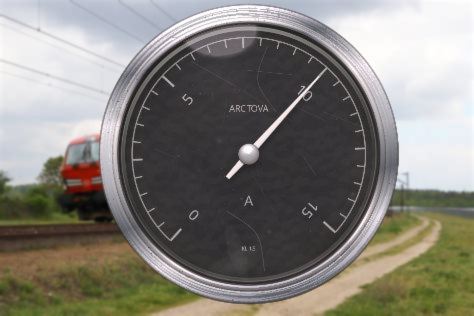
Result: 10 A
